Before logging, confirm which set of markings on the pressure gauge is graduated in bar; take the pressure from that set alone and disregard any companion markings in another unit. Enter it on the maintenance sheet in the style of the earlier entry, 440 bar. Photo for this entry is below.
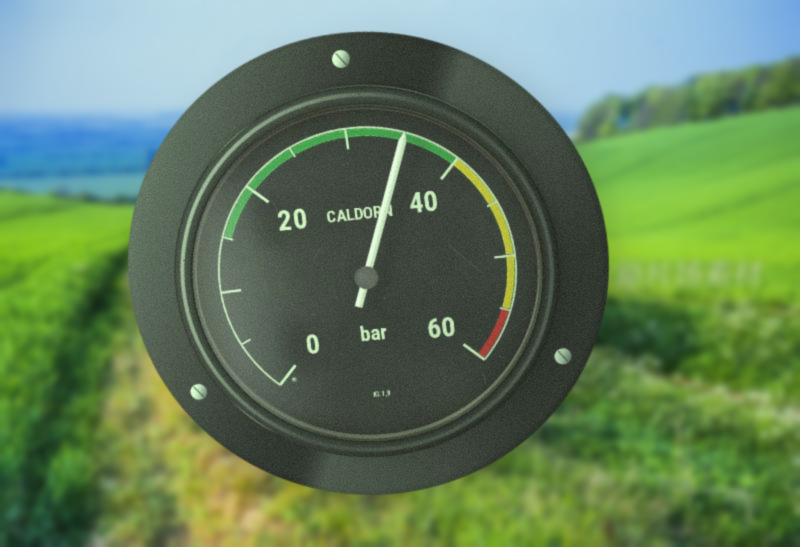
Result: 35 bar
